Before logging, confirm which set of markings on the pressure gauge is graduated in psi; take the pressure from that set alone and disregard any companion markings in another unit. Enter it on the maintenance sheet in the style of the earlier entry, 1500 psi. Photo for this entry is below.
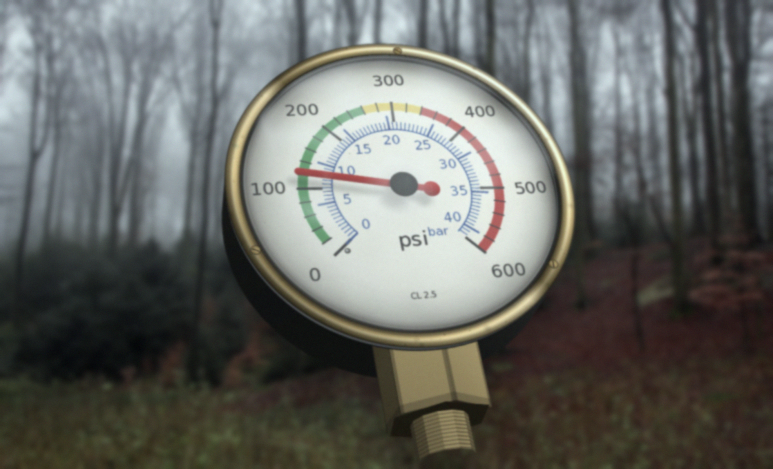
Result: 120 psi
